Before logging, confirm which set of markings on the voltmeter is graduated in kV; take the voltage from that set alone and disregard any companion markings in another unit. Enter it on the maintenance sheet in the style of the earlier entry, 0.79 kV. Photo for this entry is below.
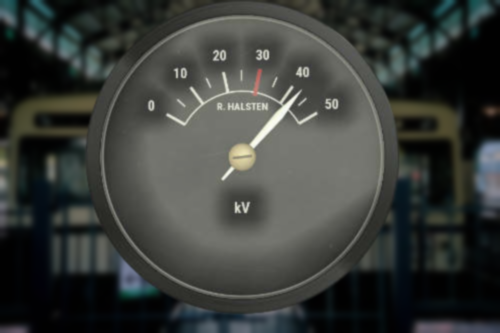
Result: 42.5 kV
